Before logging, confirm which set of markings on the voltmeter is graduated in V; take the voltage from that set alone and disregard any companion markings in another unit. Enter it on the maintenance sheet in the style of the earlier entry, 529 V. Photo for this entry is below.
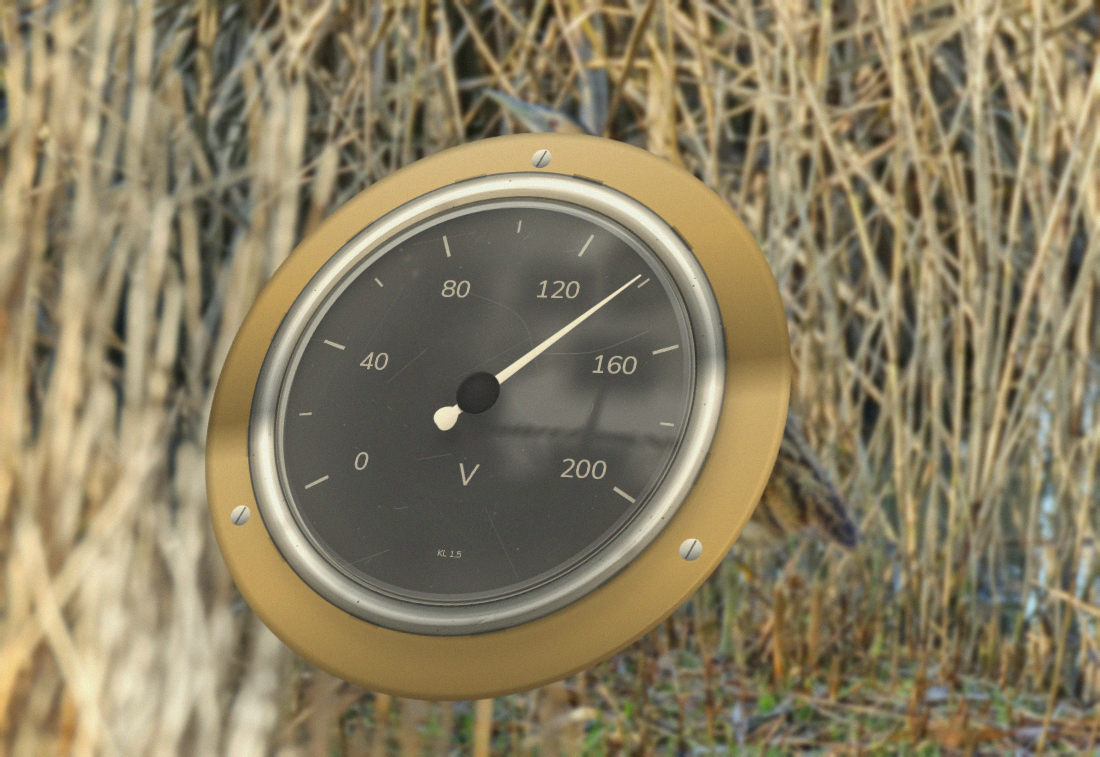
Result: 140 V
